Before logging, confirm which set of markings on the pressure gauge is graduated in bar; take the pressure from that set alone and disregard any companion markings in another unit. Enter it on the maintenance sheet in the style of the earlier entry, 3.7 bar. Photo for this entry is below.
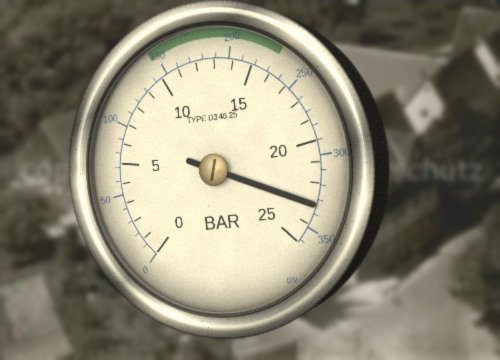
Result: 23 bar
